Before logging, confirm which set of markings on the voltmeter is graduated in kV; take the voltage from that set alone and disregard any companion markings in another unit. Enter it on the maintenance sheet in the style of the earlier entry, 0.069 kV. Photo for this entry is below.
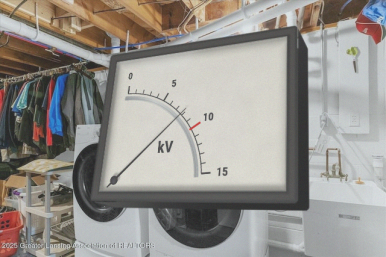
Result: 8 kV
